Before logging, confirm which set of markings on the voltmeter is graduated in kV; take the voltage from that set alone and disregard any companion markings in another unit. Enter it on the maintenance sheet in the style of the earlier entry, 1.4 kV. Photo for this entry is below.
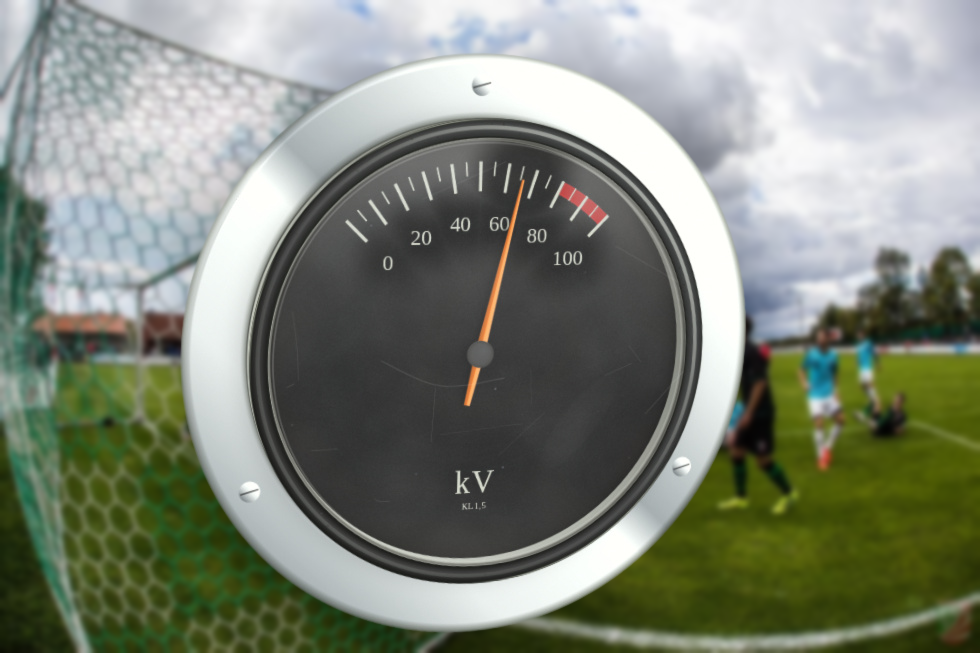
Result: 65 kV
